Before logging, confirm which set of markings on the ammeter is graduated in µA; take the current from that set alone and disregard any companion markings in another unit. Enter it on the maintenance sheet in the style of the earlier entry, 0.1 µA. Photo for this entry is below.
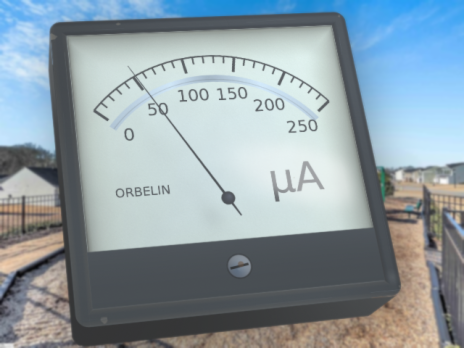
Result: 50 µA
